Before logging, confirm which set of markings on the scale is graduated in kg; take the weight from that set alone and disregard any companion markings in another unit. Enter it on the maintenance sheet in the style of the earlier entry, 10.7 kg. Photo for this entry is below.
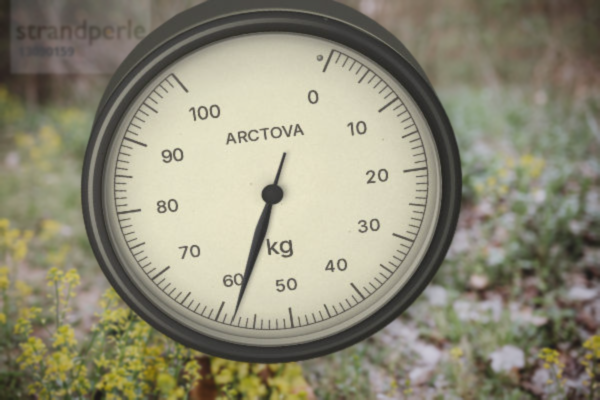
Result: 58 kg
